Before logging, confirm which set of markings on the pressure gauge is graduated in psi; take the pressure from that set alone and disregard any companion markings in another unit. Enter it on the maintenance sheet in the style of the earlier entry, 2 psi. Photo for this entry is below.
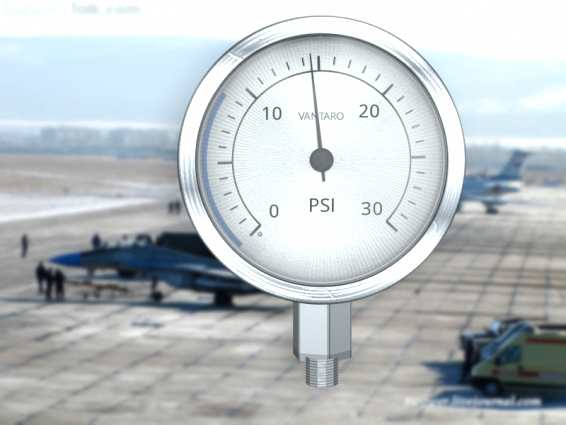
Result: 14.5 psi
